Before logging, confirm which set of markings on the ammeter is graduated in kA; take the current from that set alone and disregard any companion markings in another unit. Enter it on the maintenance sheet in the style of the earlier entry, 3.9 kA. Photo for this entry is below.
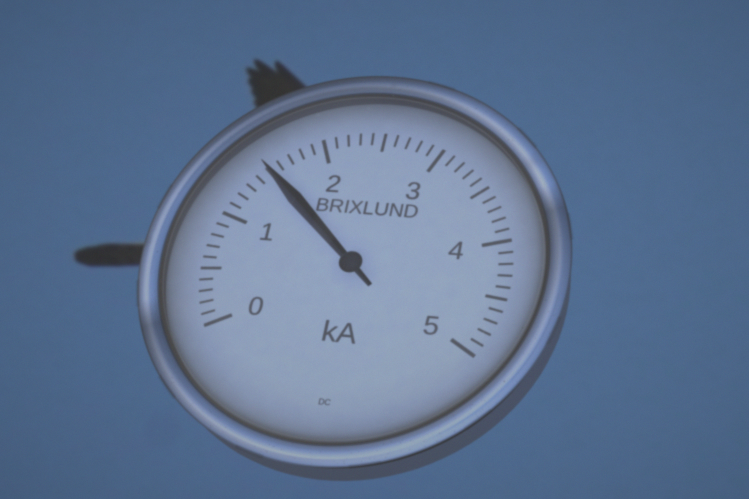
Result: 1.5 kA
